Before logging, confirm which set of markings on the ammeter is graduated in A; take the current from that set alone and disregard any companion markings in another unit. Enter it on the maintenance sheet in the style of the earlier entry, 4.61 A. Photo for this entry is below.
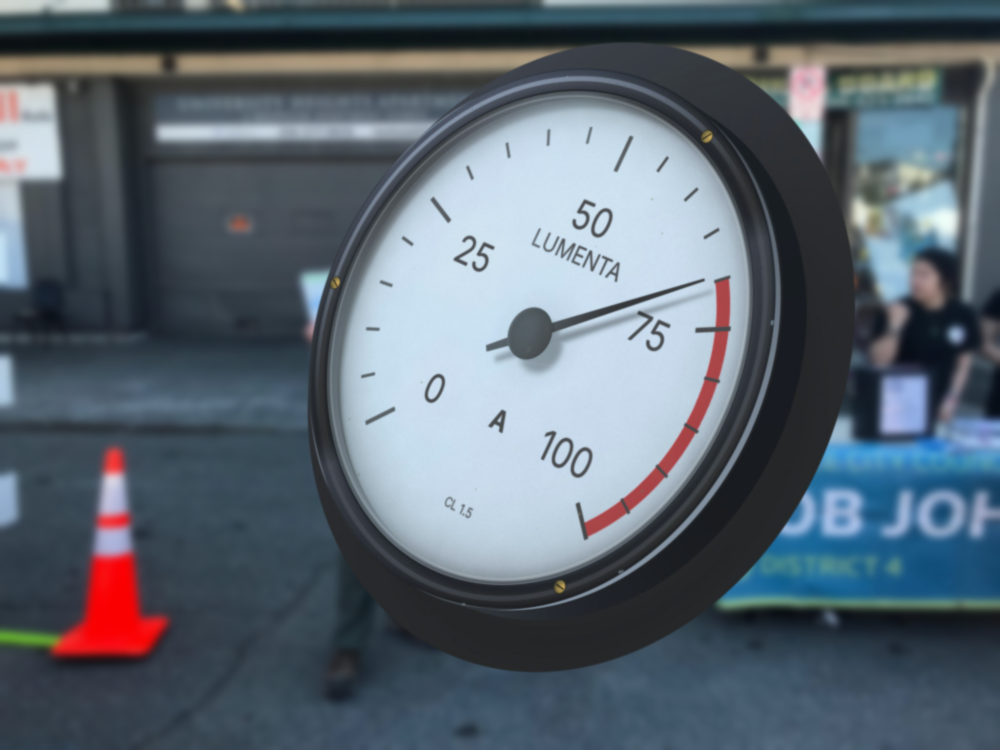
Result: 70 A
